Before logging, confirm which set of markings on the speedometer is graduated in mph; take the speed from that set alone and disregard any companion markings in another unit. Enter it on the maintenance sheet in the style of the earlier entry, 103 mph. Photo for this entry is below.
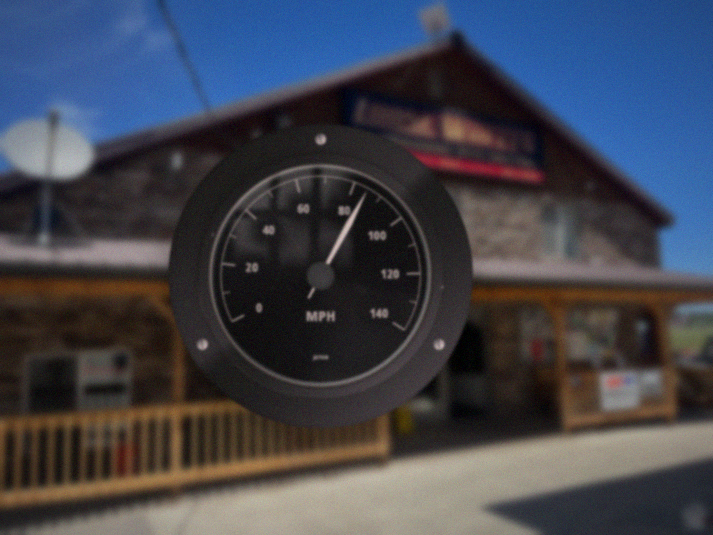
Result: 85 mph
